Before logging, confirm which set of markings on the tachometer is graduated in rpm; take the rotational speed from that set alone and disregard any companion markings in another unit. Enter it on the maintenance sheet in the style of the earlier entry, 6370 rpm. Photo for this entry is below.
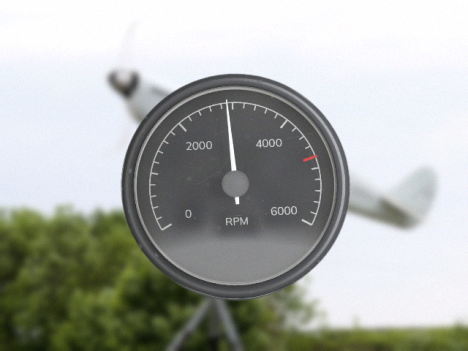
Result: 2900 rpm
